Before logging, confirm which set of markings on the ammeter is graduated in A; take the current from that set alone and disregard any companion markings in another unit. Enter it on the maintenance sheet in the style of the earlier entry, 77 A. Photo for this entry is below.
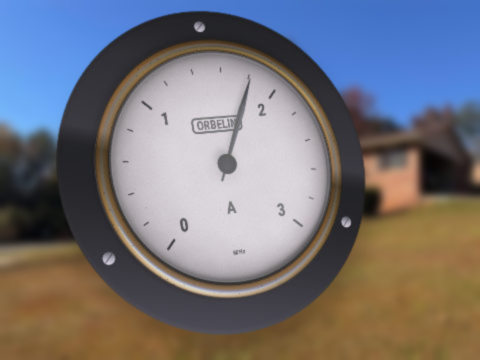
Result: 1.8 A
